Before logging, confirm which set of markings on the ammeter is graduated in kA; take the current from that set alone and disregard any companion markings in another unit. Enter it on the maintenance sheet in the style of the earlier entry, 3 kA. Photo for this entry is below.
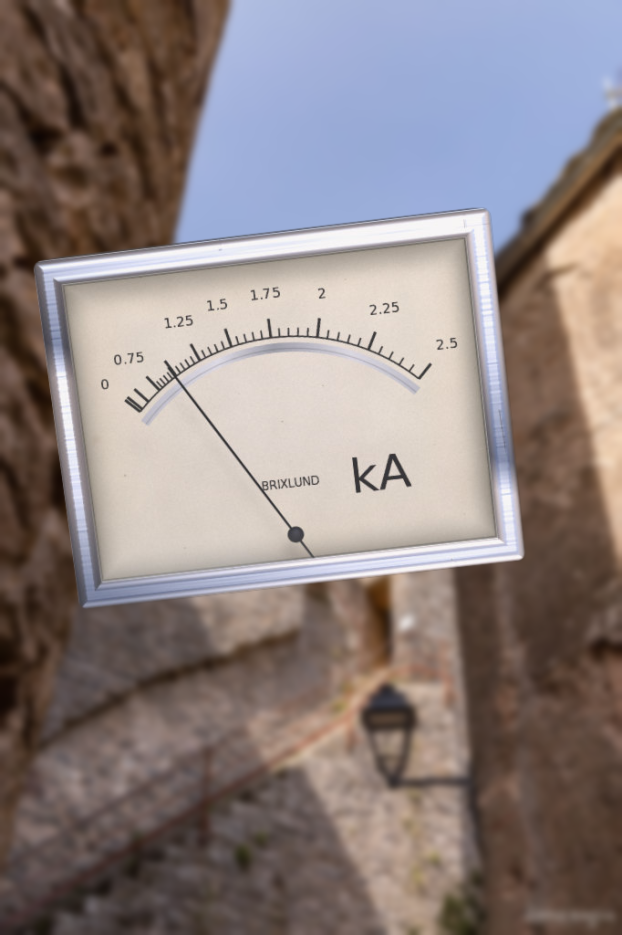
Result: 1 kA
